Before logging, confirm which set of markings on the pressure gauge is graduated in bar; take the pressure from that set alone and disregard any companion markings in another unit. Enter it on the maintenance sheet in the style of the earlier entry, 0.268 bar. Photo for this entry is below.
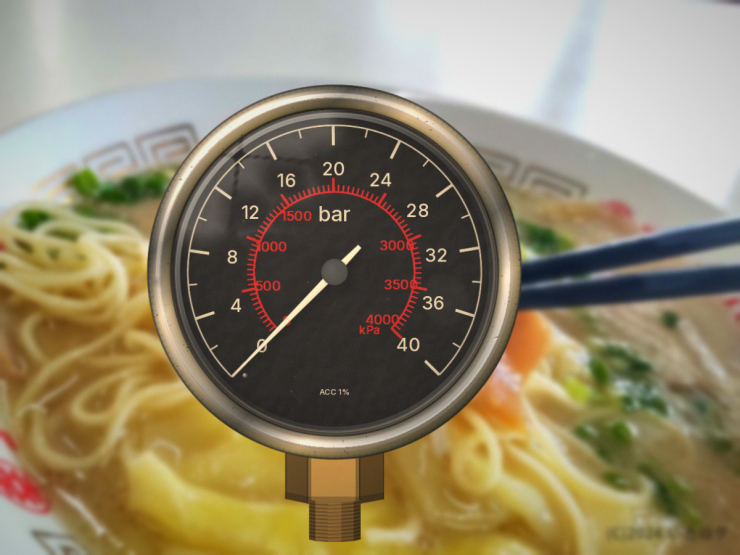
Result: 0 bar
